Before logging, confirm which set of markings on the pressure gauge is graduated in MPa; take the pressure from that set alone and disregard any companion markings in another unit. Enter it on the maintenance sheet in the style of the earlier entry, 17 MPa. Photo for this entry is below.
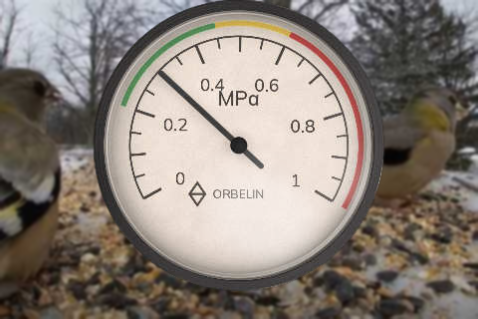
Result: 0.3 MPa
